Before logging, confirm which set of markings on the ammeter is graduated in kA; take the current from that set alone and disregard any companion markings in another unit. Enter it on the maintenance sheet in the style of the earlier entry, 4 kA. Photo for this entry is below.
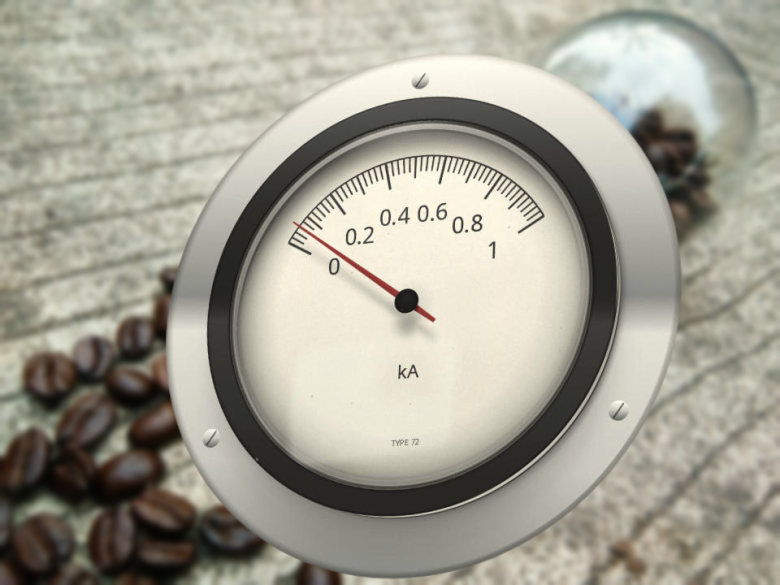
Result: 0.06 kA
